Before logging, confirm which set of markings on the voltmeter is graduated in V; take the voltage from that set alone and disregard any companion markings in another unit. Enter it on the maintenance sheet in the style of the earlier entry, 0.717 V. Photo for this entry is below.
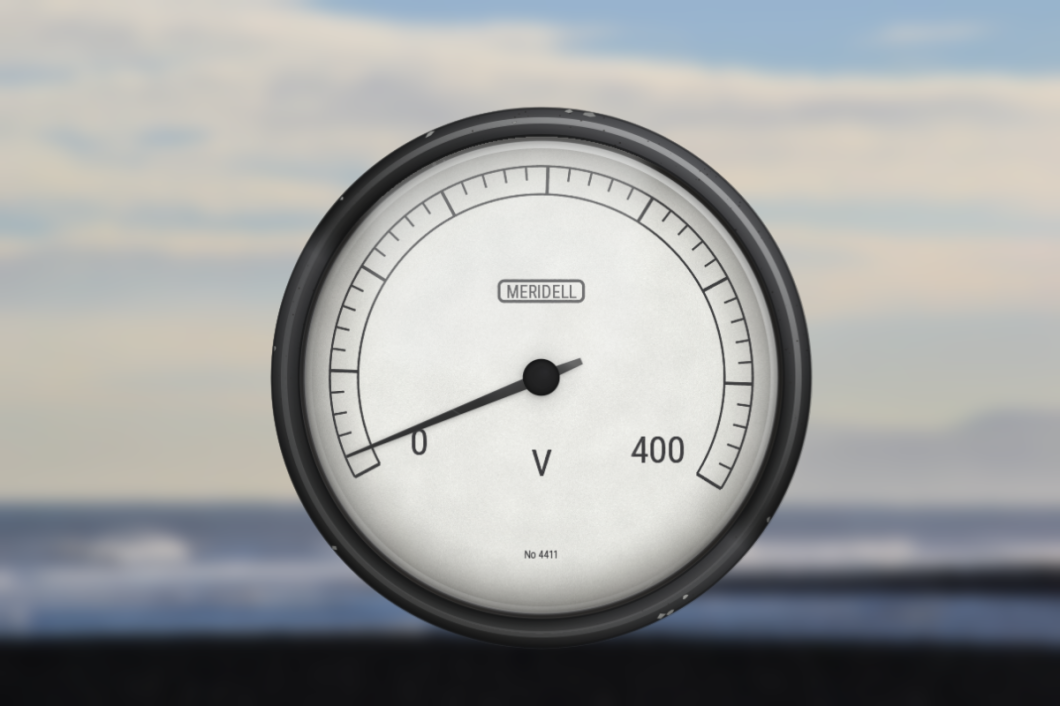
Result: 10 V
